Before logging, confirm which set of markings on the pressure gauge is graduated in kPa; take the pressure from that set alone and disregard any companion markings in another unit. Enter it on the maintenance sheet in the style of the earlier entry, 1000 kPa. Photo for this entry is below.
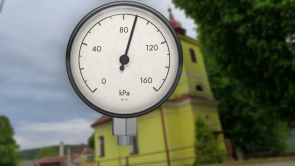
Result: 90 kPa
